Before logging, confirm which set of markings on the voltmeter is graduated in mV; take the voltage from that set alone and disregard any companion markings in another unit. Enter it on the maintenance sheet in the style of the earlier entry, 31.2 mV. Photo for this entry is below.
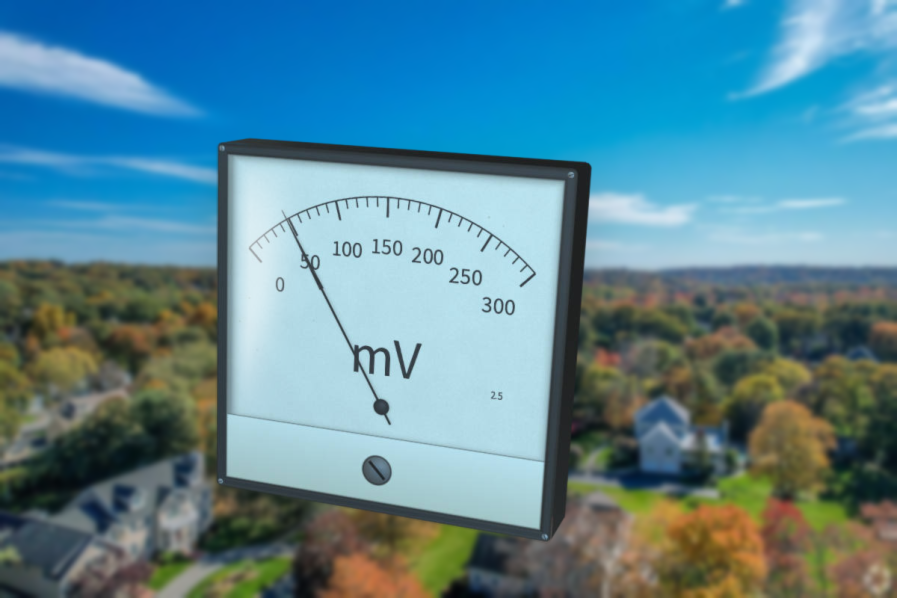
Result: 50 mV
